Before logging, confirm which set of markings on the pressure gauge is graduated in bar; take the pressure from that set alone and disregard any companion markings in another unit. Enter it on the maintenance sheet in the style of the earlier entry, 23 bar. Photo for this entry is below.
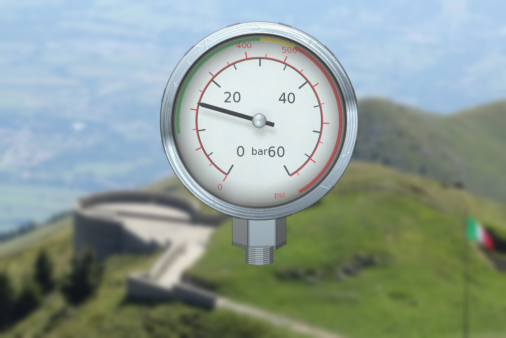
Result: 15 bar
